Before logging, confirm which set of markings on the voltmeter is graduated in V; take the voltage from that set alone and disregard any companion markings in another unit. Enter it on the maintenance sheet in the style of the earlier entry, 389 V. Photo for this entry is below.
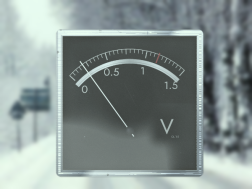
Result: 0.2 V
